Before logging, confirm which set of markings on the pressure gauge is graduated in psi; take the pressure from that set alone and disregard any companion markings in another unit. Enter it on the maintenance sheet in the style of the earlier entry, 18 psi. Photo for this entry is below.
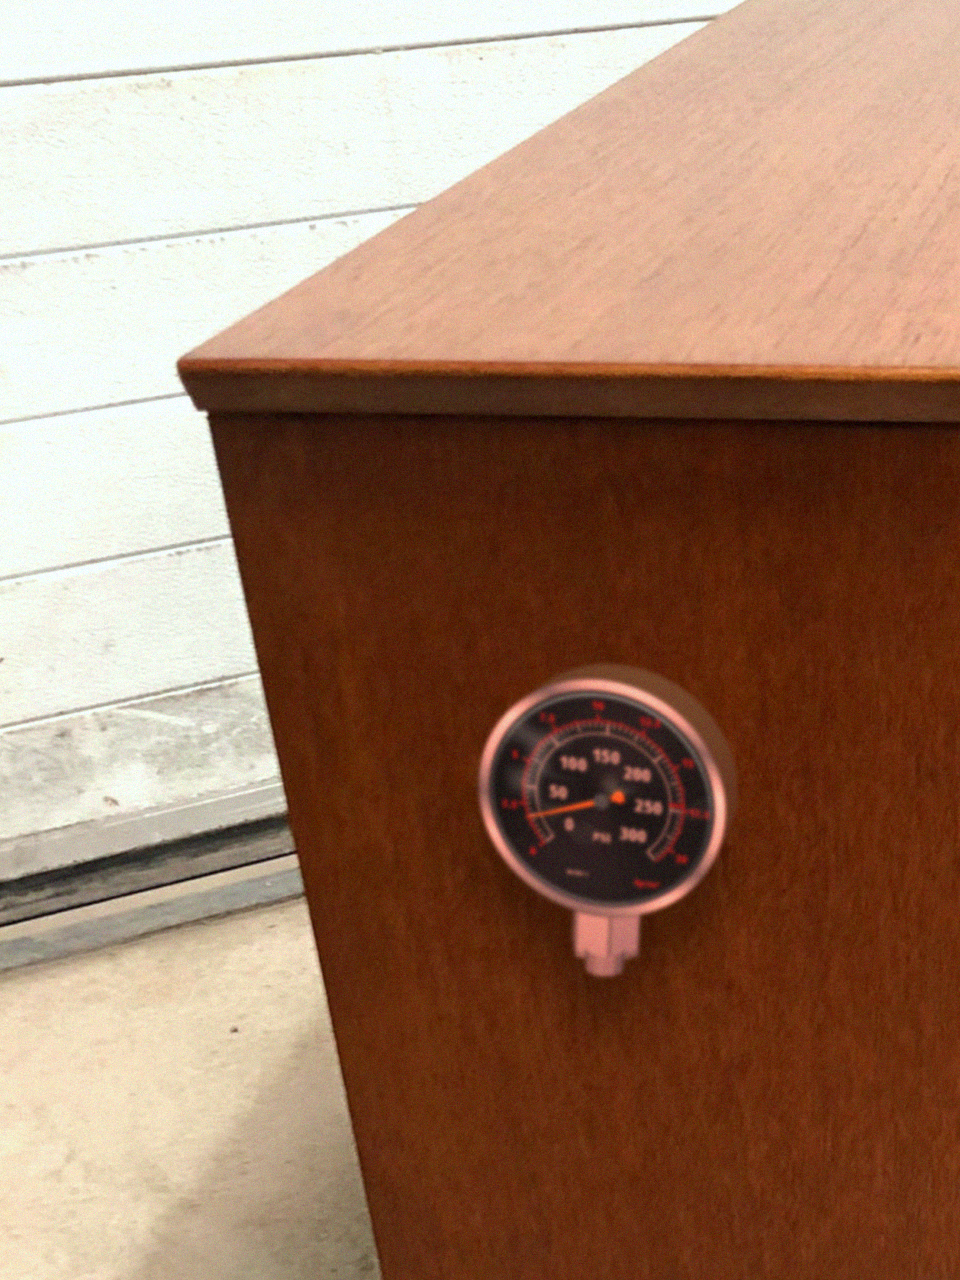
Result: 25 psi
